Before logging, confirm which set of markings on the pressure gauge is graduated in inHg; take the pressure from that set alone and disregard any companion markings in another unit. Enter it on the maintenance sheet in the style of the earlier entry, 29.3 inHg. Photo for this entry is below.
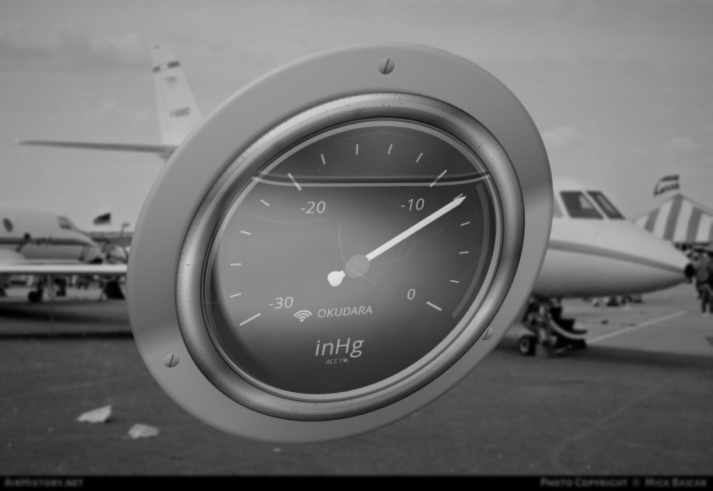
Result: -8 inHg
